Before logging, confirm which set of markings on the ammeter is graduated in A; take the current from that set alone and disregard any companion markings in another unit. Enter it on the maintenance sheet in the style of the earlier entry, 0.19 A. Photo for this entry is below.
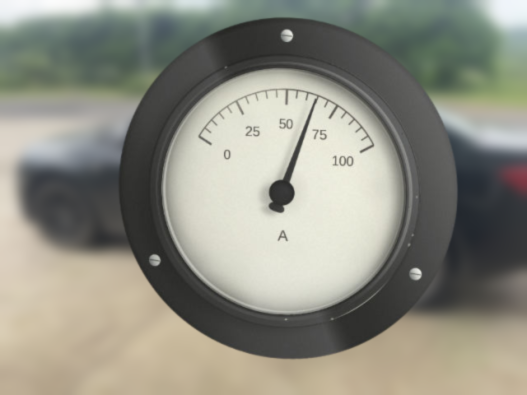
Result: 65 A
